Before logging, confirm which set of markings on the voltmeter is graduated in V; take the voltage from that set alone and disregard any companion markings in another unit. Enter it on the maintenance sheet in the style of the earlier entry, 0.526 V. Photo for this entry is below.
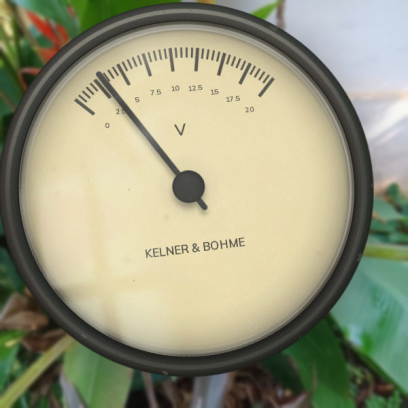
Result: 3 V
